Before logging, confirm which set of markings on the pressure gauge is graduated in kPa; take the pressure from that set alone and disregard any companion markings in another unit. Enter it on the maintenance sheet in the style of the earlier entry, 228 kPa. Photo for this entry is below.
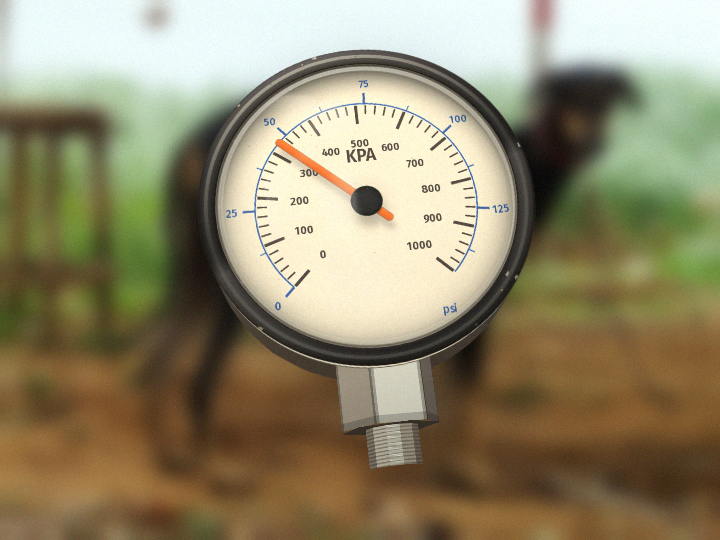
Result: 320 kPa
